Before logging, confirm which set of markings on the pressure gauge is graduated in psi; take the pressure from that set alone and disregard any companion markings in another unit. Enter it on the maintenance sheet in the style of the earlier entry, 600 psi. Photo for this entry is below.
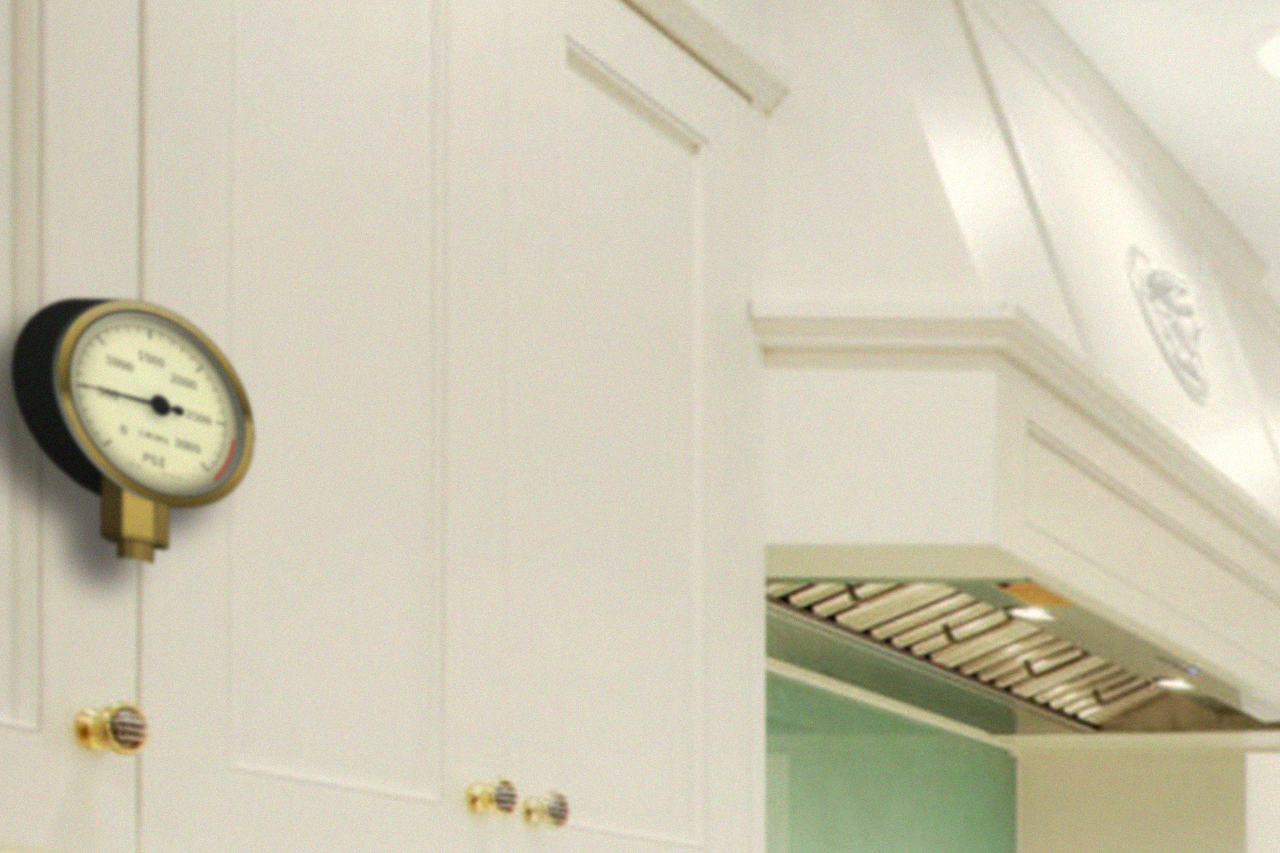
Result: 500 psi
